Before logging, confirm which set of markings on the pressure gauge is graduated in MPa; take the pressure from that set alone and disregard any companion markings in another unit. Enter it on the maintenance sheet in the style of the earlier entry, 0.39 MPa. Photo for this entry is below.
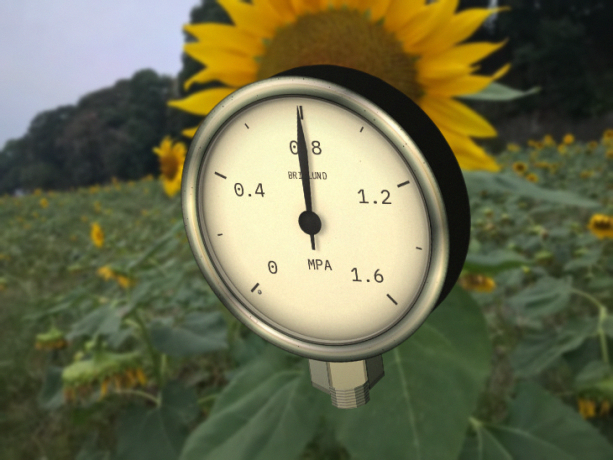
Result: 0.8 MPa
